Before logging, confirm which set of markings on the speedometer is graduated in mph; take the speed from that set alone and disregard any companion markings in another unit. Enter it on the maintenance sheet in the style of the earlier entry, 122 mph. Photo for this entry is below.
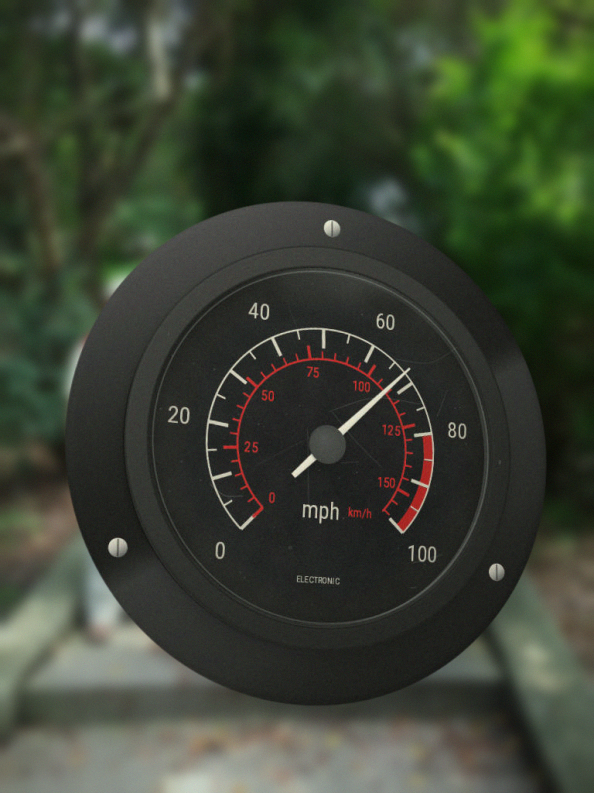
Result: 67.5 mph
